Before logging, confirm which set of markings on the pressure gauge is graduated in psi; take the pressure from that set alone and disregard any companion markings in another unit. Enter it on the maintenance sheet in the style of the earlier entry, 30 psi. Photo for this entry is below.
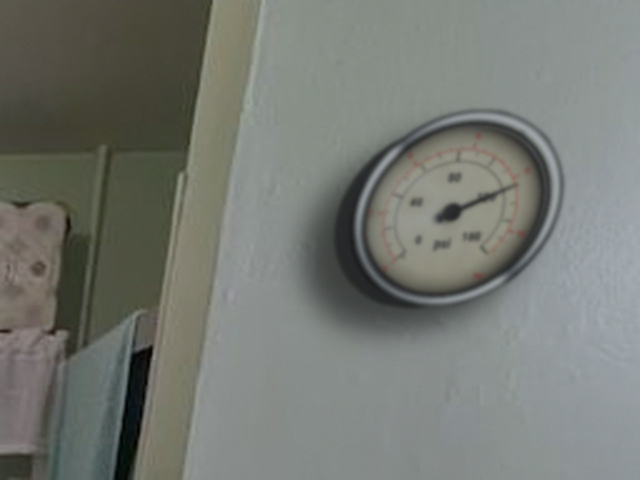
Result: 120 psi
